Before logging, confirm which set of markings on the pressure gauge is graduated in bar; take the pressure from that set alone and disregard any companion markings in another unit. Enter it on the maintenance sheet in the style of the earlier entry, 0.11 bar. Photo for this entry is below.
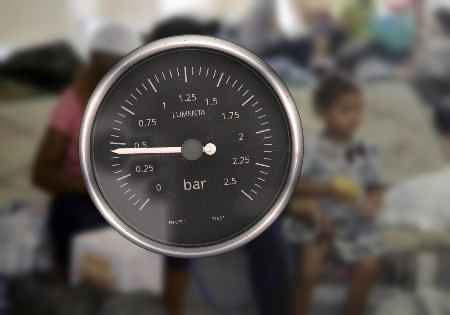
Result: 0.45 bar
